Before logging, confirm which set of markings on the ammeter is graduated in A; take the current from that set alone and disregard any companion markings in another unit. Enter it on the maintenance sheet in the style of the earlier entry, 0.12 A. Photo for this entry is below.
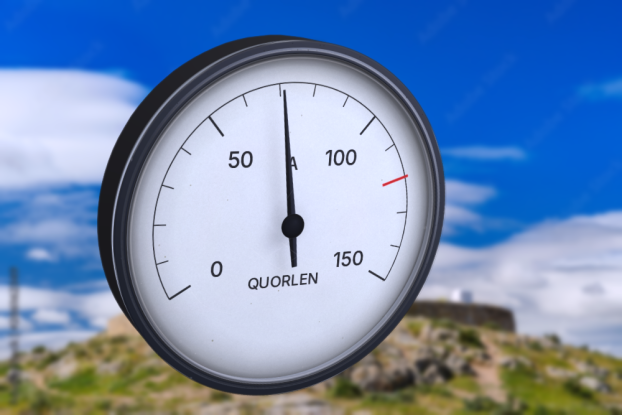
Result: 70 A
